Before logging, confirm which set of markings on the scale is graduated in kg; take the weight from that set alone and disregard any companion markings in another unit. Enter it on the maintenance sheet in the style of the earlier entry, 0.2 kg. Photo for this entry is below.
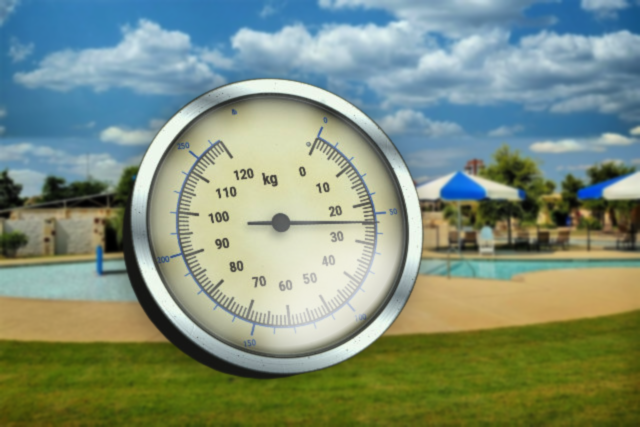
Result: 25 kg
